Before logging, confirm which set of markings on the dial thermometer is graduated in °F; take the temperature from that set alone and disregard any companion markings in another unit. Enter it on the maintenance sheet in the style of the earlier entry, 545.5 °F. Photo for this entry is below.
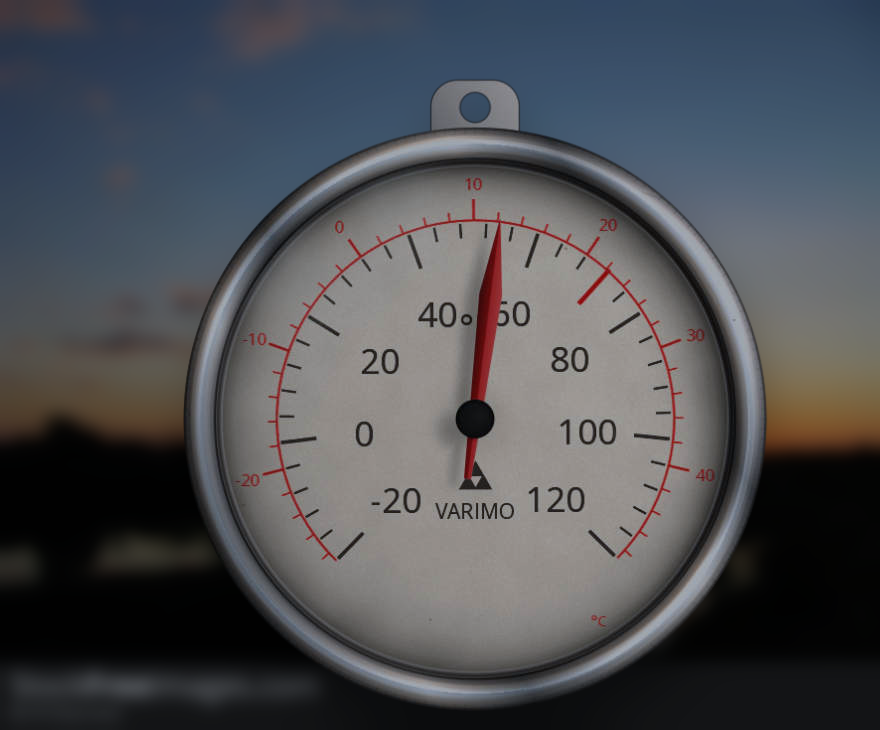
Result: 54 °F
